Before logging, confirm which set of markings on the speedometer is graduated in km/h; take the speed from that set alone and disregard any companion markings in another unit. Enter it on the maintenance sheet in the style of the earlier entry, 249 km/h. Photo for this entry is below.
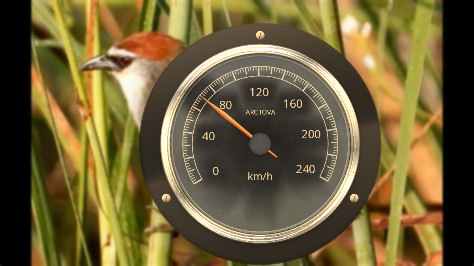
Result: 70 km/h
